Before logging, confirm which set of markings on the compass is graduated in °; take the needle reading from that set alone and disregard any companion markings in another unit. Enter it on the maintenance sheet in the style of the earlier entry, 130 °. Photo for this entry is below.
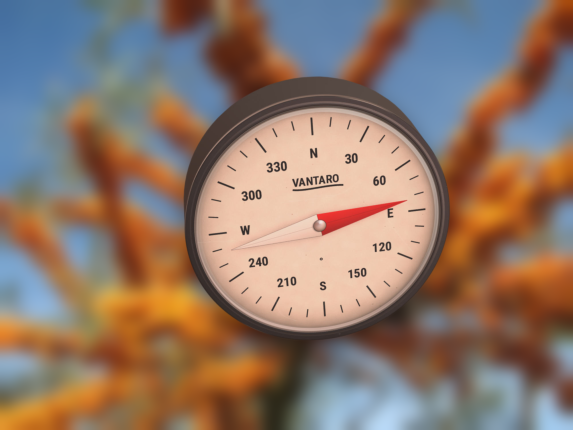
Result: 80 °
